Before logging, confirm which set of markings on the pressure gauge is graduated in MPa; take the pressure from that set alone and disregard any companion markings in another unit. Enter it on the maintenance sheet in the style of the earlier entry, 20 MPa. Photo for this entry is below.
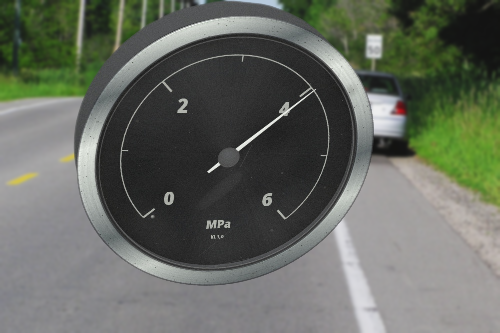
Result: 4 MPa
